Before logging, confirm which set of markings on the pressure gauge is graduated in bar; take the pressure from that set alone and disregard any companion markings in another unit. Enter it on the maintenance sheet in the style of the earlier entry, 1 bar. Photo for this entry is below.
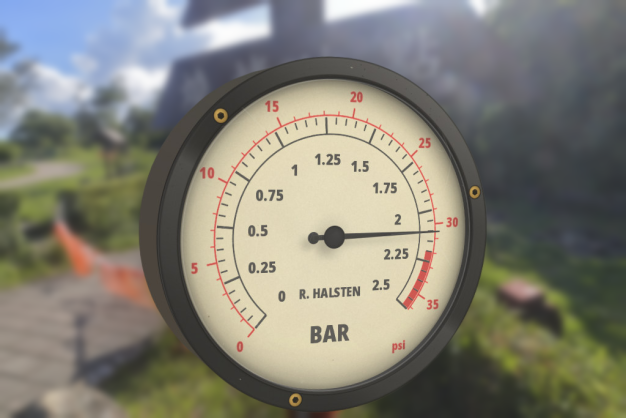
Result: 2.1 bar
